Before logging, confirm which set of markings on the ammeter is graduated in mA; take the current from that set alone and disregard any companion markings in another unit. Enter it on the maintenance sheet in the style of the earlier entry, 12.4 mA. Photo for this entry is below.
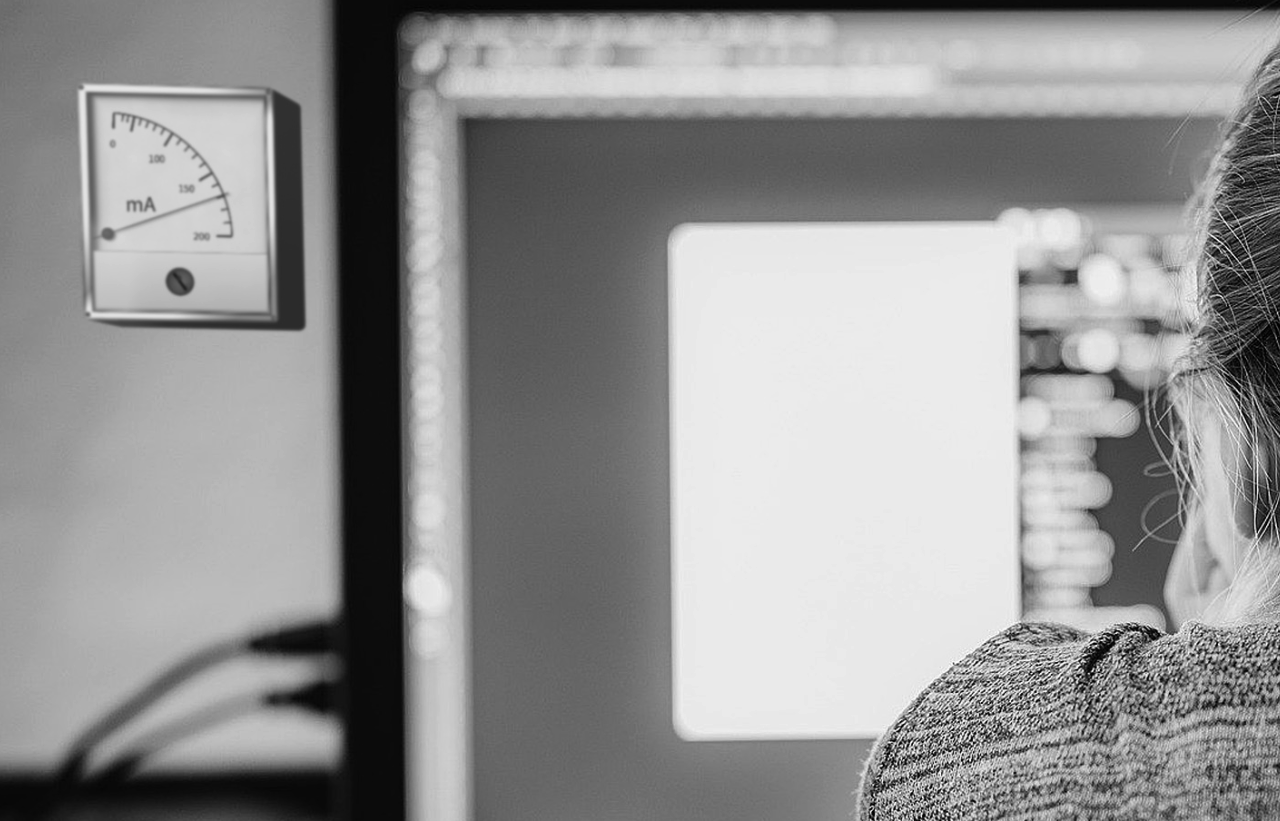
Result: 170 mA
